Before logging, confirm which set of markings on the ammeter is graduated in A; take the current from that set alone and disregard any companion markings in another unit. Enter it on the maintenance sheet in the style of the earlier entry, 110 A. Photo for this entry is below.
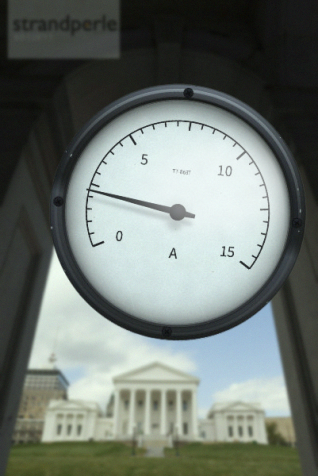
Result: 2.25 A
